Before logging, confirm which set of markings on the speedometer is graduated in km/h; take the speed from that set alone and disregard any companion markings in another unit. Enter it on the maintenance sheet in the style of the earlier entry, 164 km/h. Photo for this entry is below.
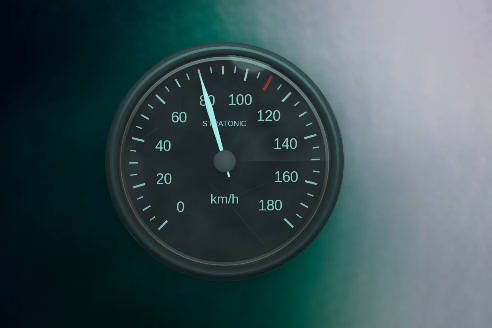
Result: 80 km/h
